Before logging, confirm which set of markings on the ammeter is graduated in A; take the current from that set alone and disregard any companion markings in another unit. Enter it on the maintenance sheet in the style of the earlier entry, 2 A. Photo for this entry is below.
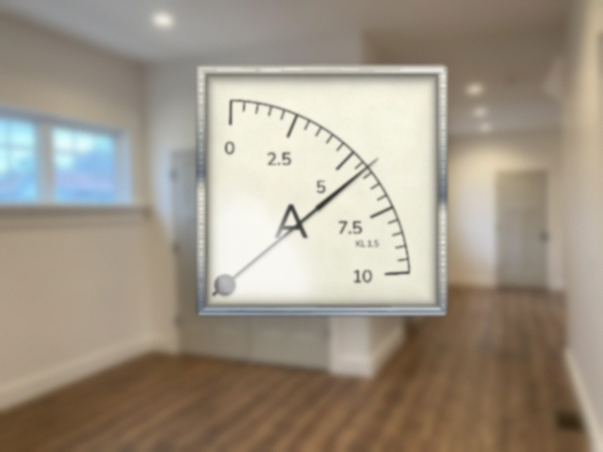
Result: 5.75 A
